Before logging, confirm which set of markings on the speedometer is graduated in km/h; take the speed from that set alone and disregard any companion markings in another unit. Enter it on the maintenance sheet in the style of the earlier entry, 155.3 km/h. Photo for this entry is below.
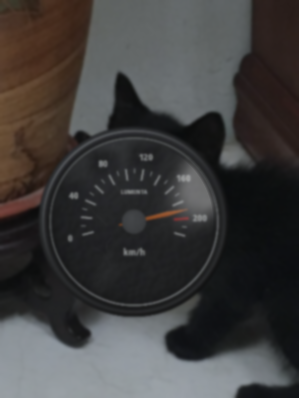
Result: 190 km/h
